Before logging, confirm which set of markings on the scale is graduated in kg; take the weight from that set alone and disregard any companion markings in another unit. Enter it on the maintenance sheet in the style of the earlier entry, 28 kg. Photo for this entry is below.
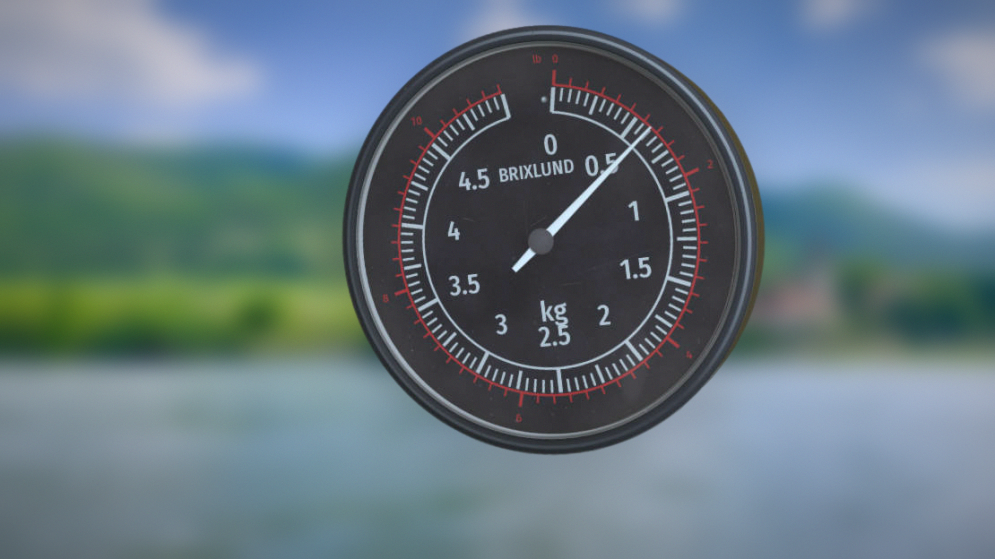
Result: 0.6 kg
